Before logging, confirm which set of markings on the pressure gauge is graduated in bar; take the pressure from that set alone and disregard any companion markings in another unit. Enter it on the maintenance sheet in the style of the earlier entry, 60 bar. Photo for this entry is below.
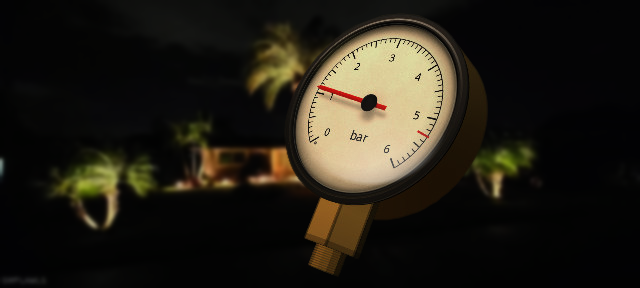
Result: 1.1 bar
